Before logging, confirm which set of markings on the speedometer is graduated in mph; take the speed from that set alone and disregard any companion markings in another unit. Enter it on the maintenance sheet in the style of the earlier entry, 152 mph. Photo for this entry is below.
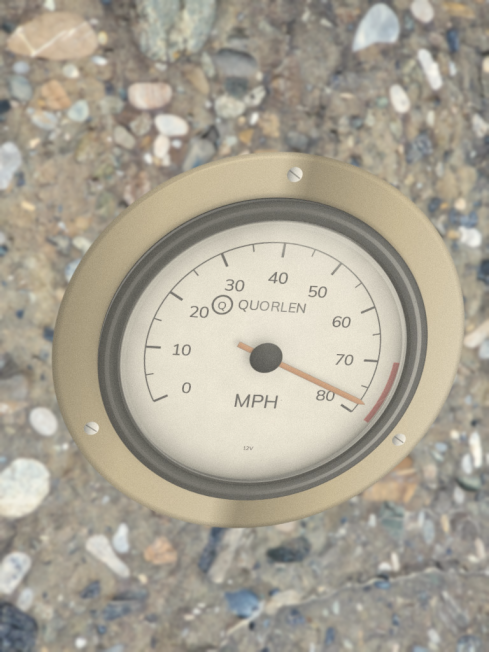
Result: 77.5 mph
